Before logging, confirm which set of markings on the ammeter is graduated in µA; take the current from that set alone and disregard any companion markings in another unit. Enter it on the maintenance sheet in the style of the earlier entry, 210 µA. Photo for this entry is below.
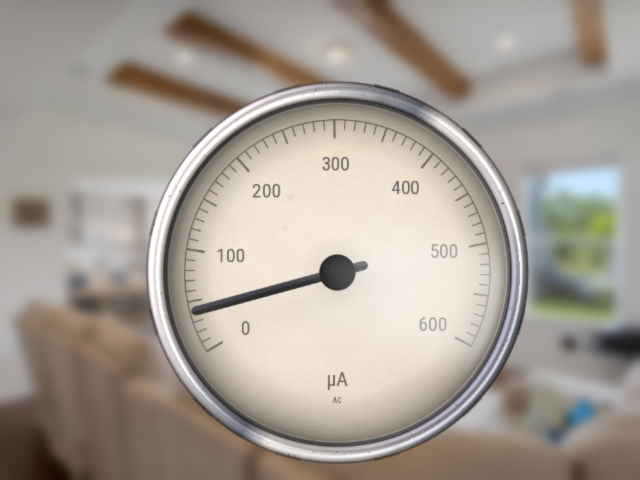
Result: 40 µA
